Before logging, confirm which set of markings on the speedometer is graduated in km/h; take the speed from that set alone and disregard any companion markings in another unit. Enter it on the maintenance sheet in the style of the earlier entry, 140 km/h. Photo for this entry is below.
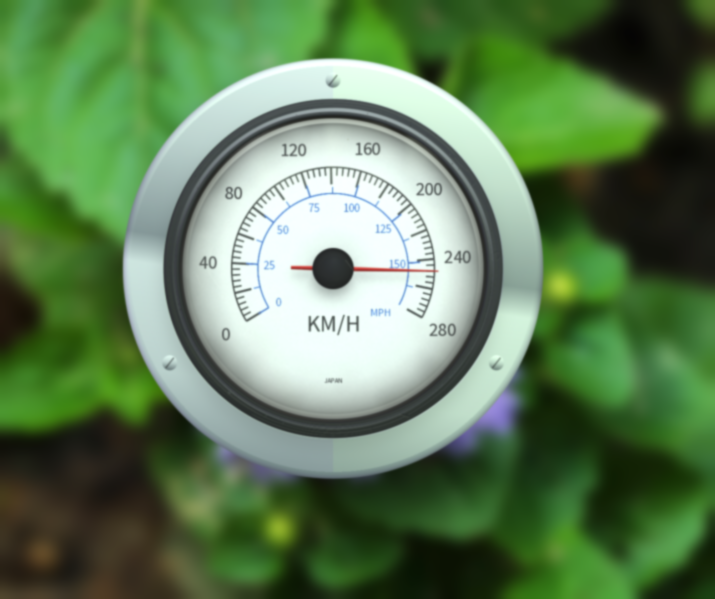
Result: 248 km/h
